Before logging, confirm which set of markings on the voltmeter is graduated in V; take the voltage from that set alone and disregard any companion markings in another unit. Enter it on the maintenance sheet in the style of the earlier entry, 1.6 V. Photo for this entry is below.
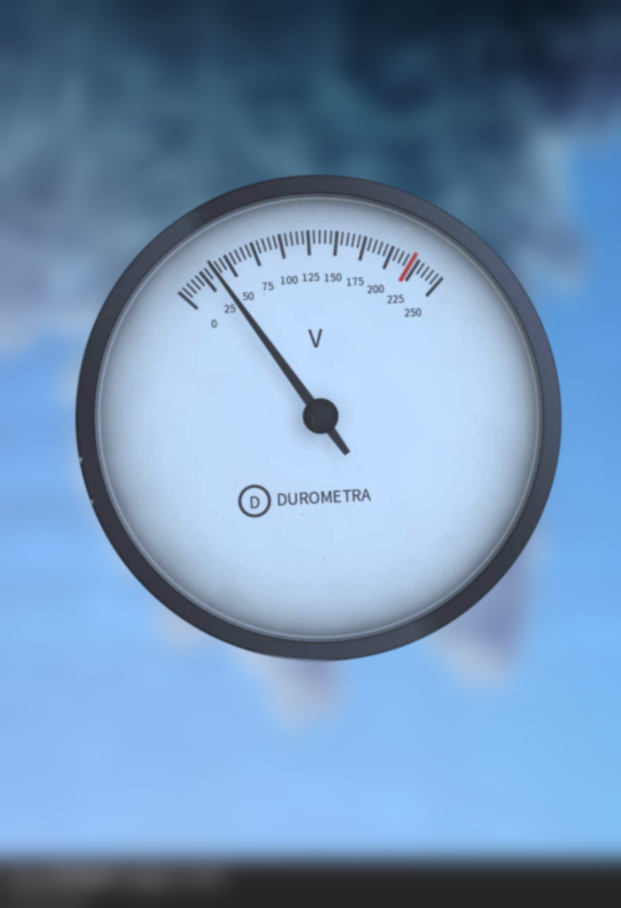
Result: 35 V
